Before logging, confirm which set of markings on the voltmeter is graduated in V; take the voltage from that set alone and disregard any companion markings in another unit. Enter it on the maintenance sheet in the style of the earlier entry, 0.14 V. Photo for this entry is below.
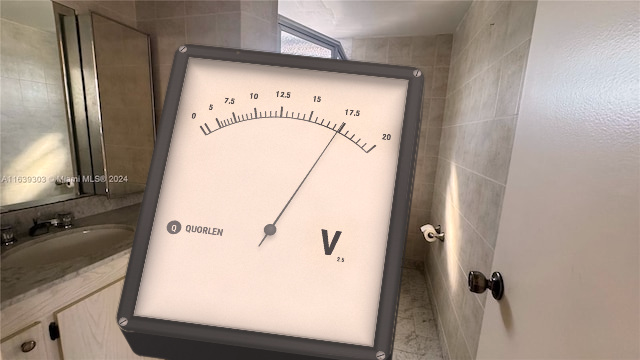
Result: 17.5 V
